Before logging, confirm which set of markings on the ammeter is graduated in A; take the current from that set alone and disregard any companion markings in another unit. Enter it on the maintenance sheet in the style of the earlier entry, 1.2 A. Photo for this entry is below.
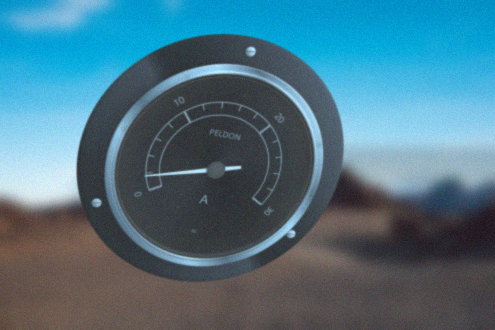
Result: 2 A
